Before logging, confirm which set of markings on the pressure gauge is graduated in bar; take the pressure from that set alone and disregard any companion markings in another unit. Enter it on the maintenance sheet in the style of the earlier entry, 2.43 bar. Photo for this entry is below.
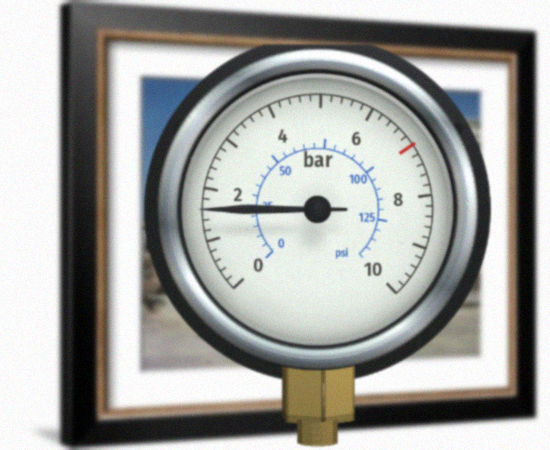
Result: 1.6 bar
